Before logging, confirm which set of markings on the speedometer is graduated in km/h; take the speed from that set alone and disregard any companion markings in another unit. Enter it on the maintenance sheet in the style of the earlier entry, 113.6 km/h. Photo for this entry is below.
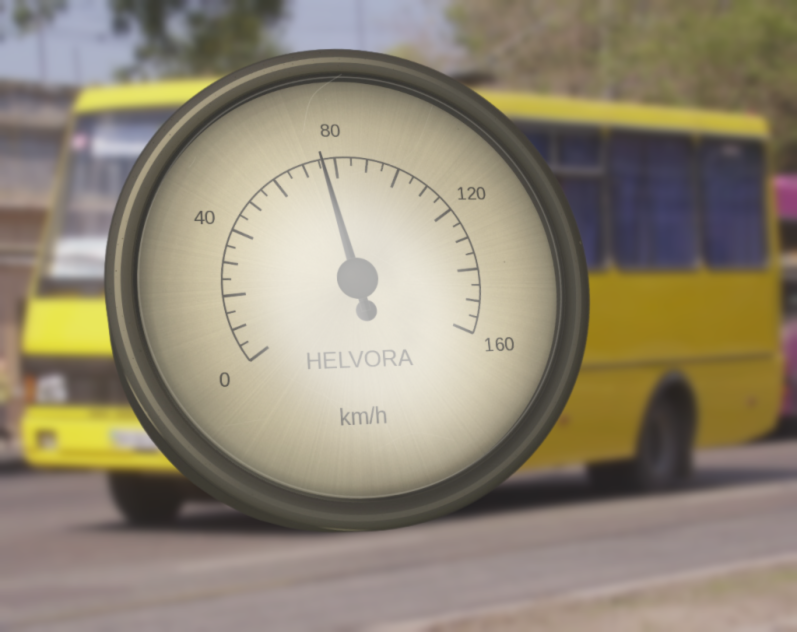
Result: 75 km/h
